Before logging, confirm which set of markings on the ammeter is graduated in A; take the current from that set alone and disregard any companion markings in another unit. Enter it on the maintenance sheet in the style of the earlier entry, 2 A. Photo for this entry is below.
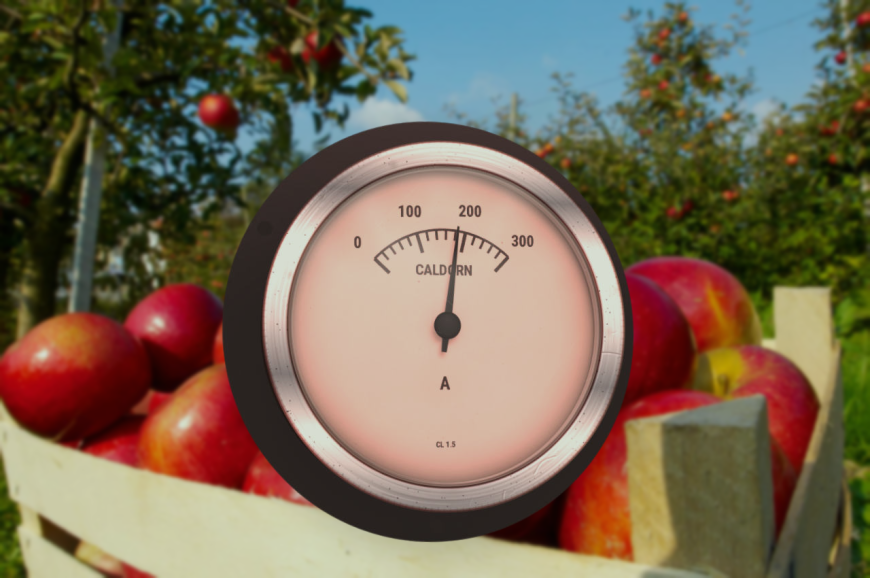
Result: 180 A
